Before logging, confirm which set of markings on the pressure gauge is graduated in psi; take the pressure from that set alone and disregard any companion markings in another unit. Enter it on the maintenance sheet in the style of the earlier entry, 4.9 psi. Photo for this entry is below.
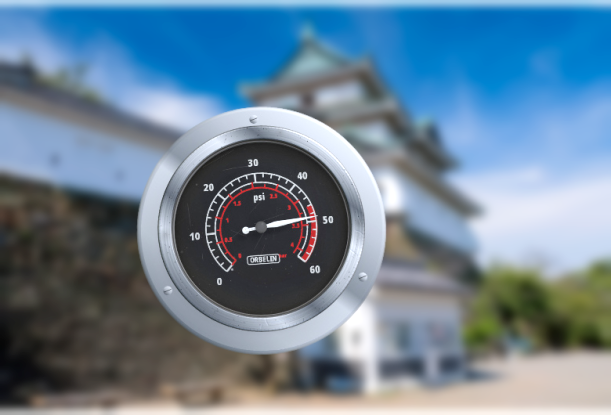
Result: 49 psi
